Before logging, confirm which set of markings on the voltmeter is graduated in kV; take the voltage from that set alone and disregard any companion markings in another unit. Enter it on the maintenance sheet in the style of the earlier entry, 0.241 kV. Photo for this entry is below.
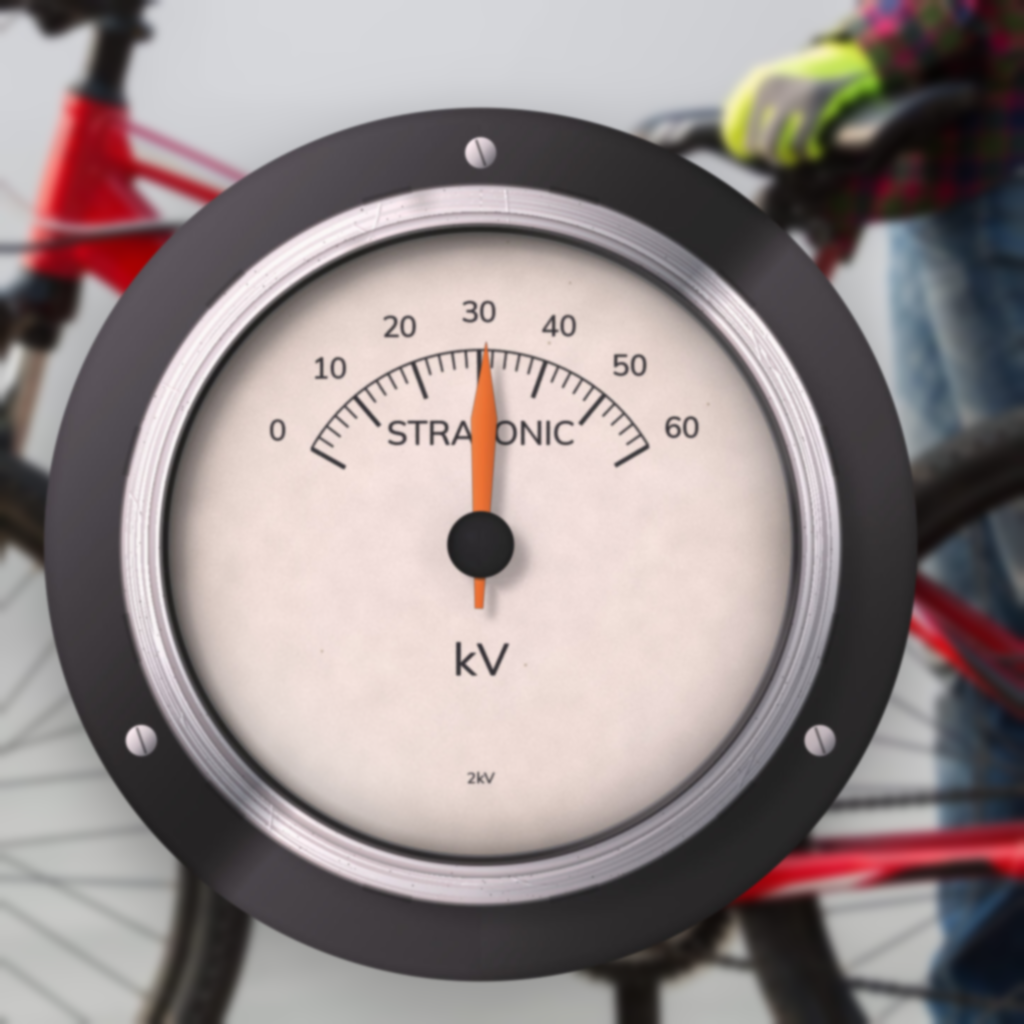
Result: 31 kV
